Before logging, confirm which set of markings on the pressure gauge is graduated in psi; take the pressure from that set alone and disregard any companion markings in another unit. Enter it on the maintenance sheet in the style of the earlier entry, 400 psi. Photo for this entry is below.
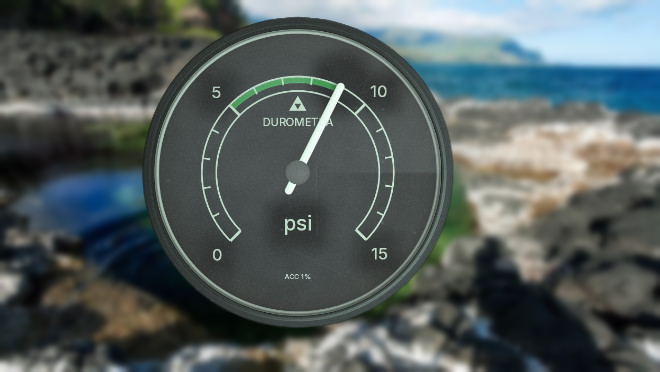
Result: 9 psi
